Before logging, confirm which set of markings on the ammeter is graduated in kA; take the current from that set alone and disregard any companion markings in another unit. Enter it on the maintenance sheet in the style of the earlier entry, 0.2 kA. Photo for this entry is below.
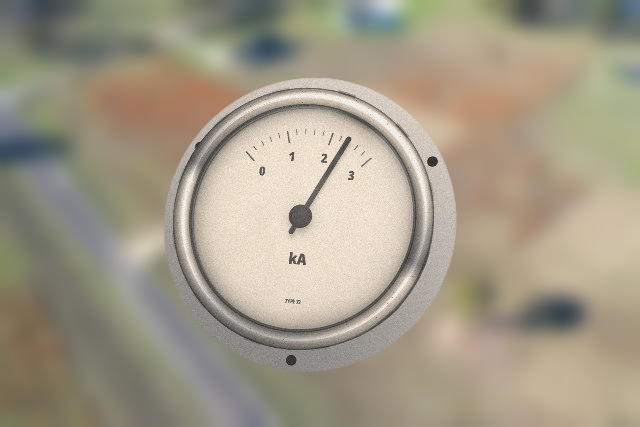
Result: 2.4 kA
